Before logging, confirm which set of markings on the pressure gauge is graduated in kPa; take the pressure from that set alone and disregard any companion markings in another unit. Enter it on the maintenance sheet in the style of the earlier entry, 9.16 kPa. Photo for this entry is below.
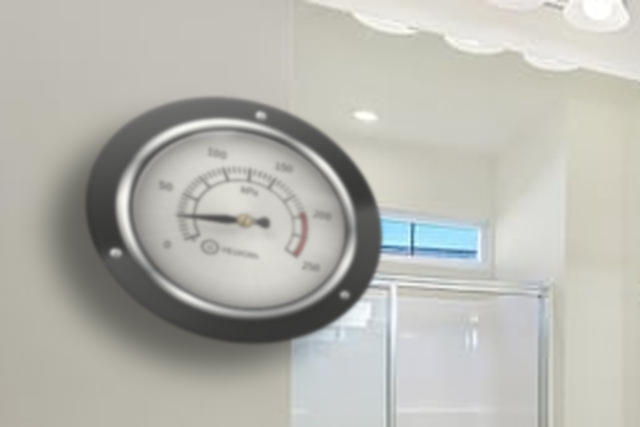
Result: 25 kPa
